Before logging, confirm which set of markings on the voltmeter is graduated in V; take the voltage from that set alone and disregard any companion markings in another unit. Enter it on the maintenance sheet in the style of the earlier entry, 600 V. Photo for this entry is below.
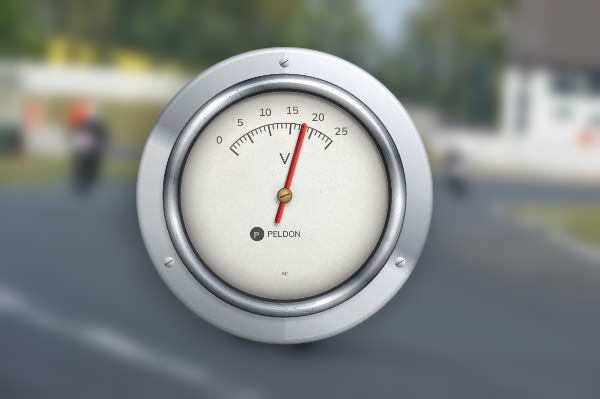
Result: 18 V
